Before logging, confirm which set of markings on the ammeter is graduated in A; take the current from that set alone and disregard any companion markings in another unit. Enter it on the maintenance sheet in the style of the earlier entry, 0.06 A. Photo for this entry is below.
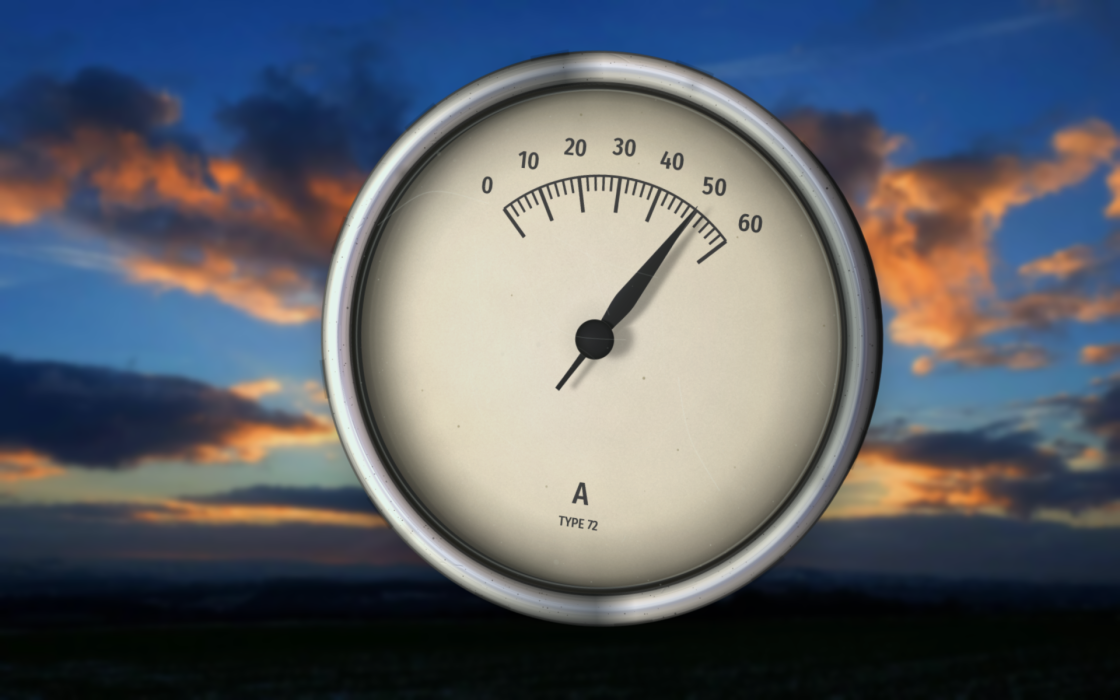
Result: 50 A
